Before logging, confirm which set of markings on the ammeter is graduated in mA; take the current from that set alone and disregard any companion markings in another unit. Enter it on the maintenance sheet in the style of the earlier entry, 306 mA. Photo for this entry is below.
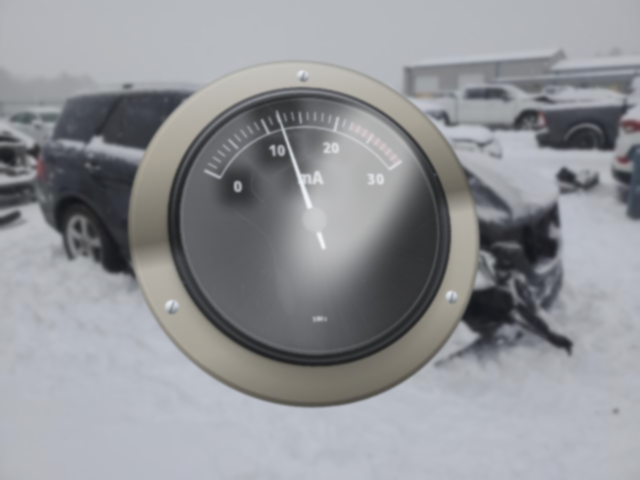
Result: 12 mA
